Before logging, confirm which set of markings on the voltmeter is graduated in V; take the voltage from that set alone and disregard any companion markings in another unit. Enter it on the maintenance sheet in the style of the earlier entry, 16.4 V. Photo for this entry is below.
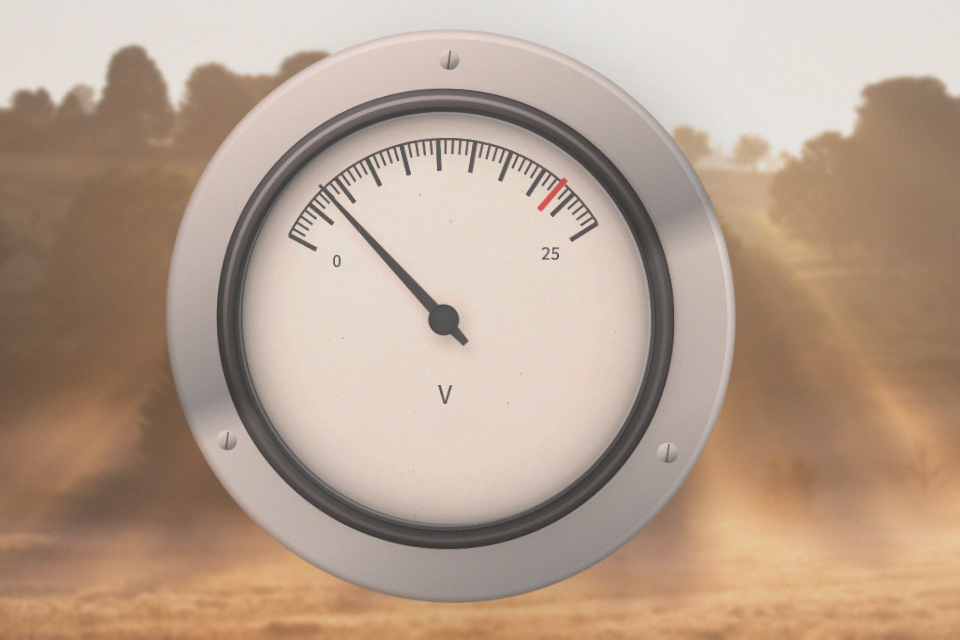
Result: 4 V
